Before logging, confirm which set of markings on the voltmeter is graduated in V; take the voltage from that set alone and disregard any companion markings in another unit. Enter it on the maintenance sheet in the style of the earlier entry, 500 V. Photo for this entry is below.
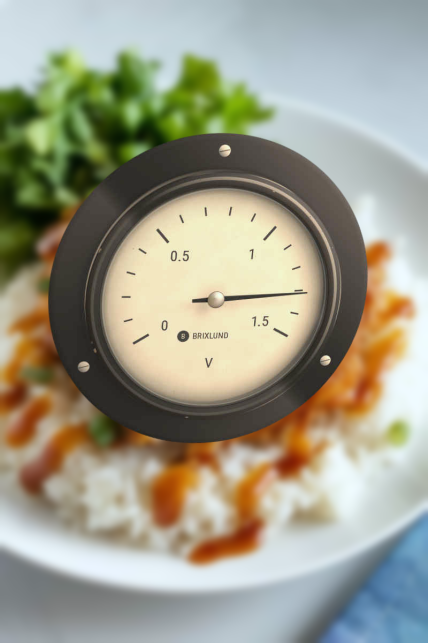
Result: 1.3 V
